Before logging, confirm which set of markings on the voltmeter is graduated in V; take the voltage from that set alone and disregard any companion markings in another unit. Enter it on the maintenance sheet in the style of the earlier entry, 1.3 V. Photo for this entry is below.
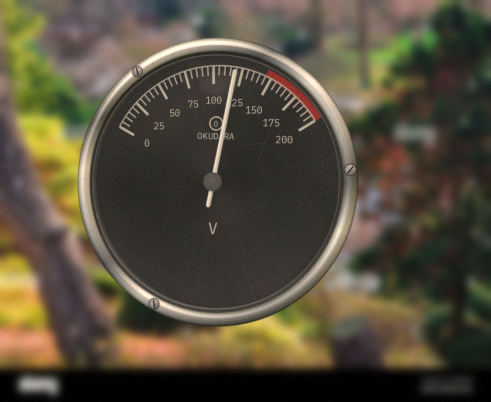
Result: 120 V
